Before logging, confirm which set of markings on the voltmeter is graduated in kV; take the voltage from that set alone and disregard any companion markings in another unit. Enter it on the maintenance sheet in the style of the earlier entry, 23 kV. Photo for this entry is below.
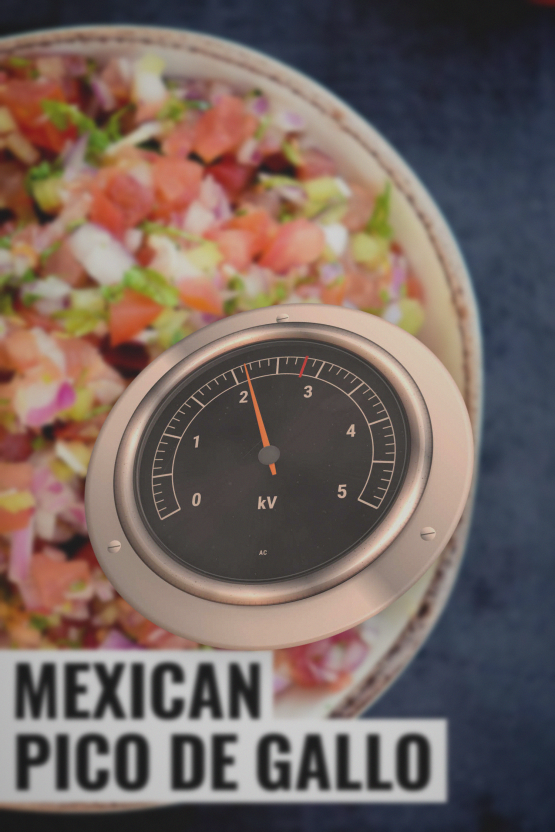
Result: 2.15 kV
